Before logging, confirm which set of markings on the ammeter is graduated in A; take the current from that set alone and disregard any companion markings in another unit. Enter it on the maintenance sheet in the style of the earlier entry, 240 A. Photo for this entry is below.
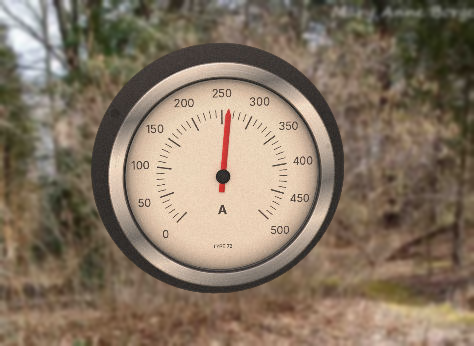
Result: 260 A
